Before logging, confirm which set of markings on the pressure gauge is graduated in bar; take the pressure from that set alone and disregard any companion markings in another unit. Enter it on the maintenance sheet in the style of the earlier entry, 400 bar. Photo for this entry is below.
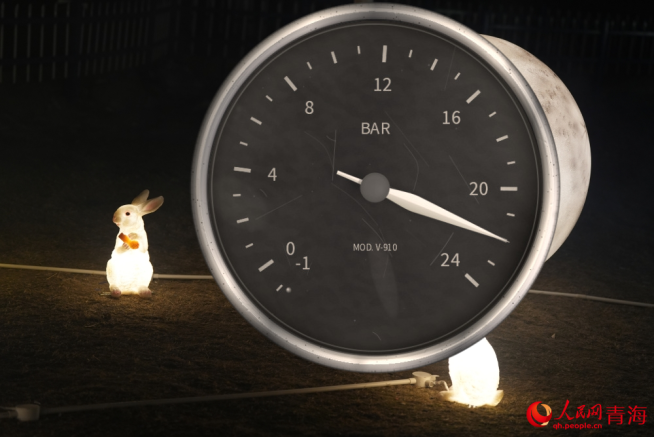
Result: 22 bar
